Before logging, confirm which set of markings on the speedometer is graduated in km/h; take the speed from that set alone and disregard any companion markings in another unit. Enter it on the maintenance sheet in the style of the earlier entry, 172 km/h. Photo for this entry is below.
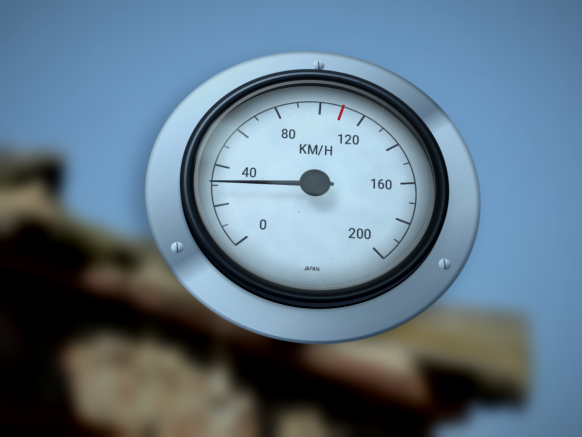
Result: 30 km/h
